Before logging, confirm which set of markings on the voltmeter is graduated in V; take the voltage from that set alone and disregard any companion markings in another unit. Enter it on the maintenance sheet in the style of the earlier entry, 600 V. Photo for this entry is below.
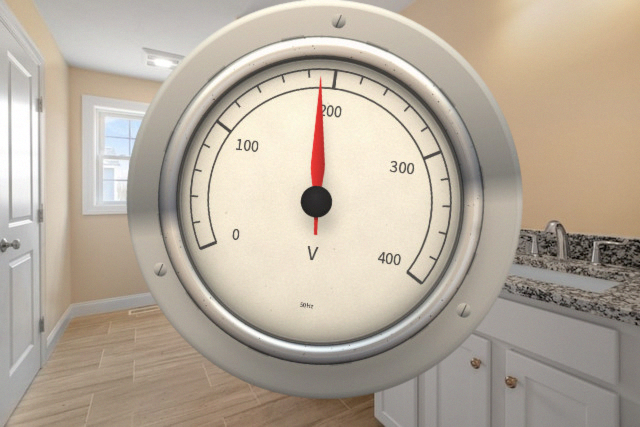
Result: 190 V
